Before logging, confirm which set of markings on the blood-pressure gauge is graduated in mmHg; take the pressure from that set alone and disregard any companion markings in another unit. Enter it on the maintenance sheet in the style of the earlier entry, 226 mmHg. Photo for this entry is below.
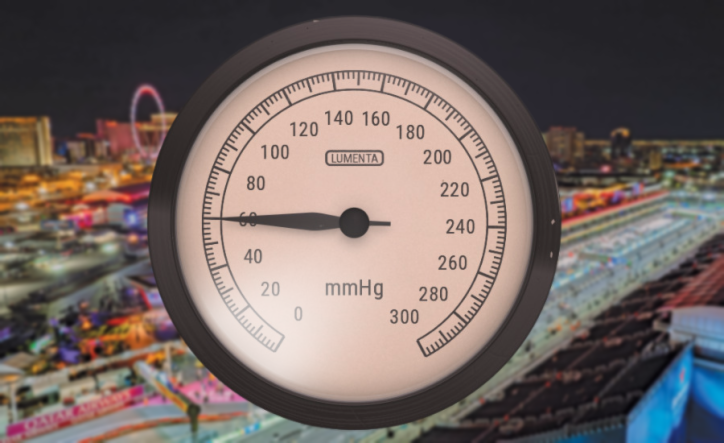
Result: 60 mmHg
